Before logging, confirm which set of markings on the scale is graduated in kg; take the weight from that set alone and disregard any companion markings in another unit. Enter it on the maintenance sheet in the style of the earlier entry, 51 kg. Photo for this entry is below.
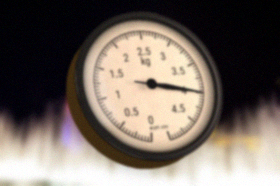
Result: 4 kg
